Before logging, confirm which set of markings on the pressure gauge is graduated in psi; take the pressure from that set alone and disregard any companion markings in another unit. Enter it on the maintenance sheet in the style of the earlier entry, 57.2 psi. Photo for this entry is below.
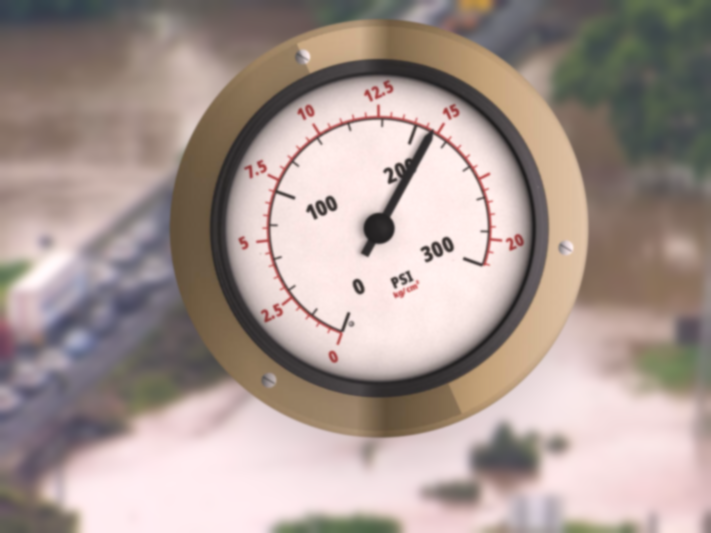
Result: 210 psi
